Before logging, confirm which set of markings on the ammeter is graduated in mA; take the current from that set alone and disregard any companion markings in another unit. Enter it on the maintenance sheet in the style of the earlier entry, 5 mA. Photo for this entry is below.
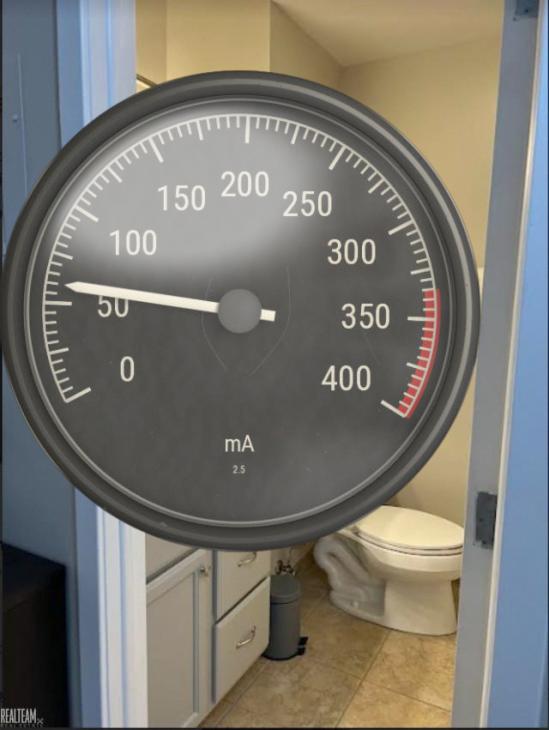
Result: 60 mA
